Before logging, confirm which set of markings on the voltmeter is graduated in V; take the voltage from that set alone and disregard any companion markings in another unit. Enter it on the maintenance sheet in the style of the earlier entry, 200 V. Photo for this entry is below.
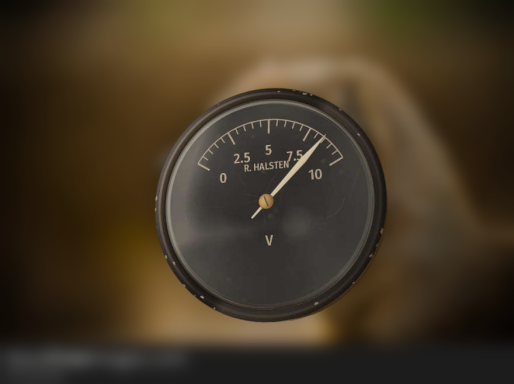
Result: 8.5 V
